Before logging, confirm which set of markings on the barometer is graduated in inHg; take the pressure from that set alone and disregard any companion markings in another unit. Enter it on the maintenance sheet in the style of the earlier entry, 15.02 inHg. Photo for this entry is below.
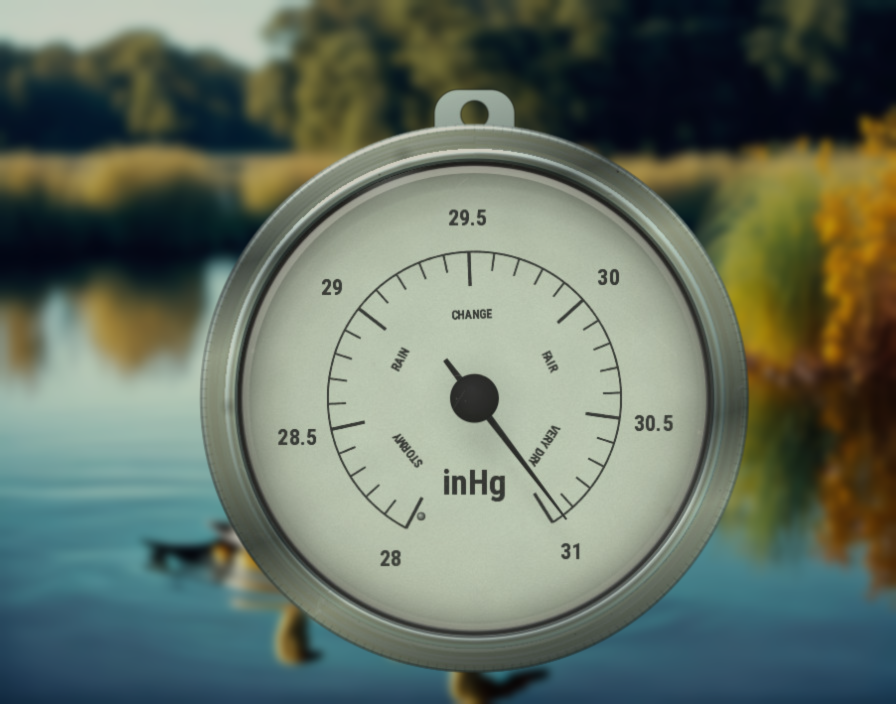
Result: 30.95 inHg
